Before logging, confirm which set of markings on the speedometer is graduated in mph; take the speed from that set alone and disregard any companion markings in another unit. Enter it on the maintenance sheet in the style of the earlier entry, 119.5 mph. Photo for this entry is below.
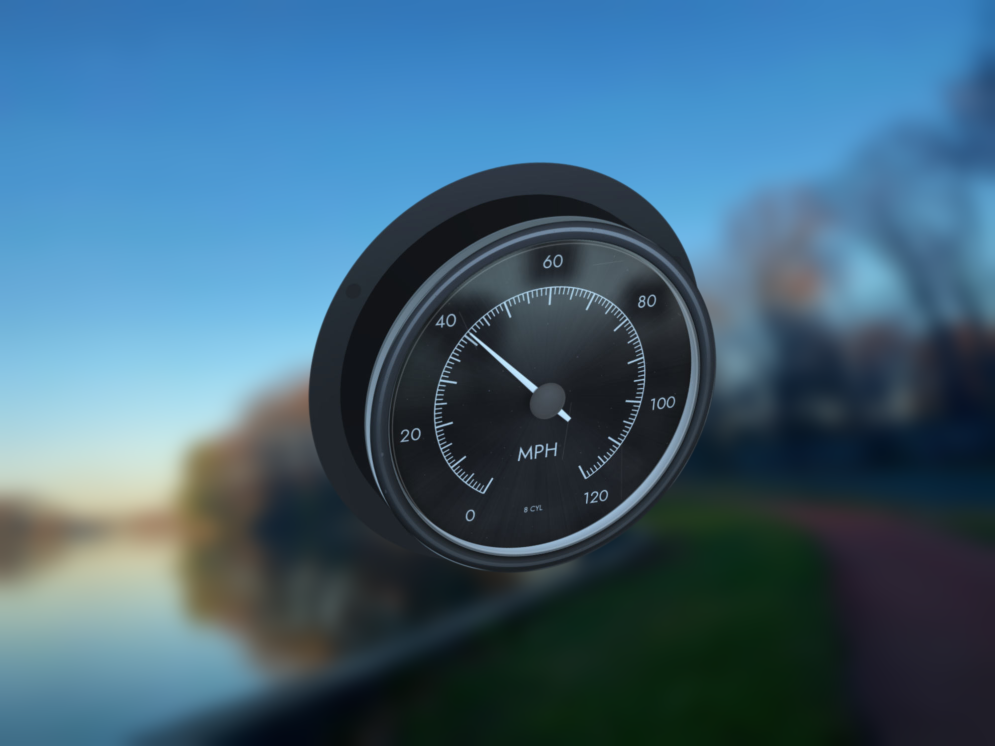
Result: 41 mph
